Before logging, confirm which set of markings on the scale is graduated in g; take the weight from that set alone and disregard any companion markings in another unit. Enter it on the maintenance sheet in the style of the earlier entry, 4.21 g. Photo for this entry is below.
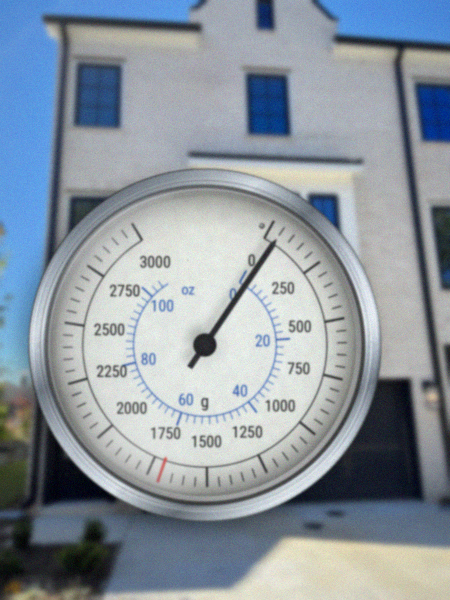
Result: 50 g
